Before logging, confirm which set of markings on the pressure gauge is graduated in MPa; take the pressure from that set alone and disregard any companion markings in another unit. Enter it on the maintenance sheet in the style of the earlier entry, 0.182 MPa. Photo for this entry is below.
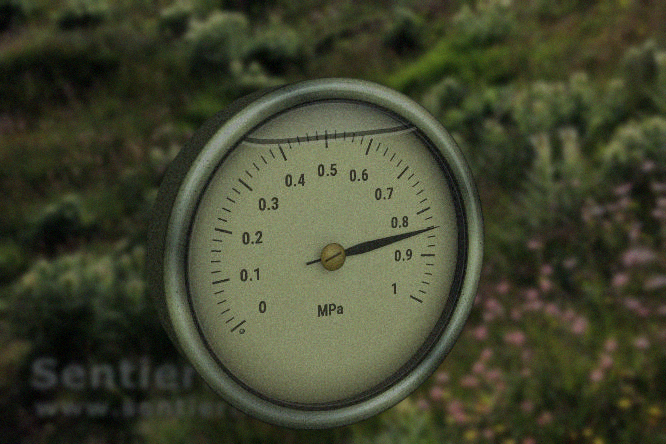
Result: 0.84 MPa
